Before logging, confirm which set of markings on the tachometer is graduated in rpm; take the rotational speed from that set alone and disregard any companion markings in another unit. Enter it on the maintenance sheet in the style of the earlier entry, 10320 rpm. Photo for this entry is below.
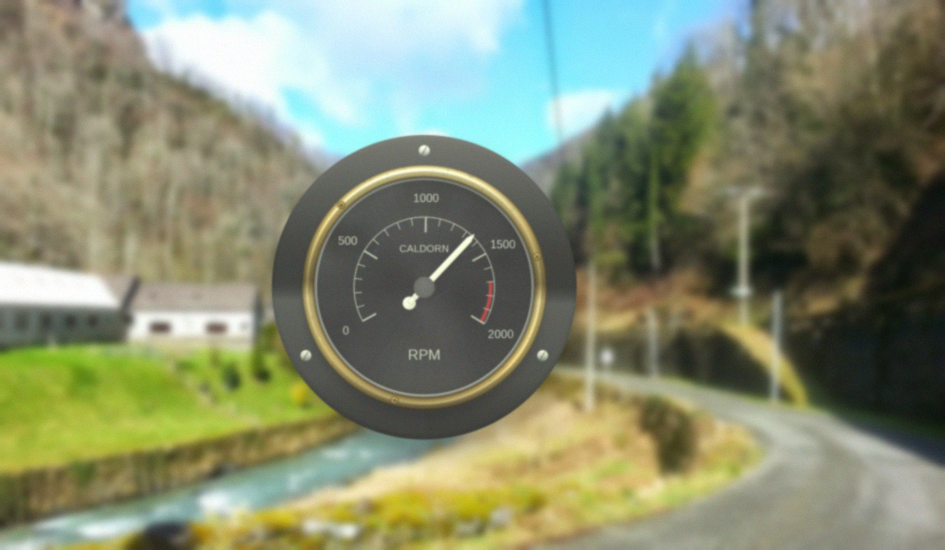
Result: 1350 rpm
